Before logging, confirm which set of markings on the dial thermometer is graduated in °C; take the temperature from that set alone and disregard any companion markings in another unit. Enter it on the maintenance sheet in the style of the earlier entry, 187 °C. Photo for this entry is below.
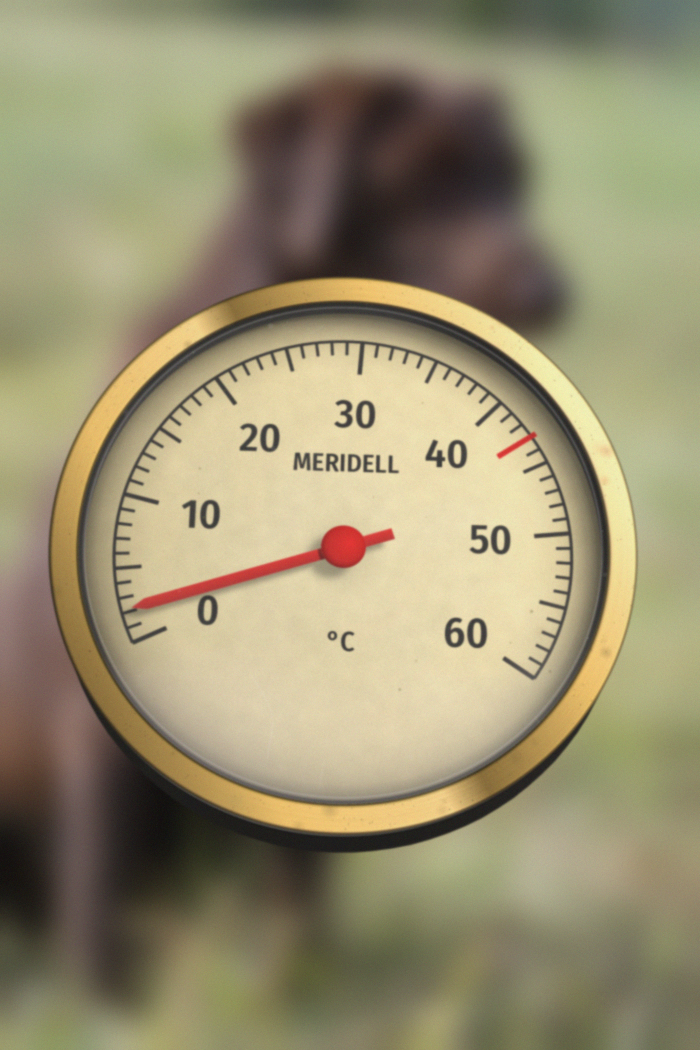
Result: 2 °C
